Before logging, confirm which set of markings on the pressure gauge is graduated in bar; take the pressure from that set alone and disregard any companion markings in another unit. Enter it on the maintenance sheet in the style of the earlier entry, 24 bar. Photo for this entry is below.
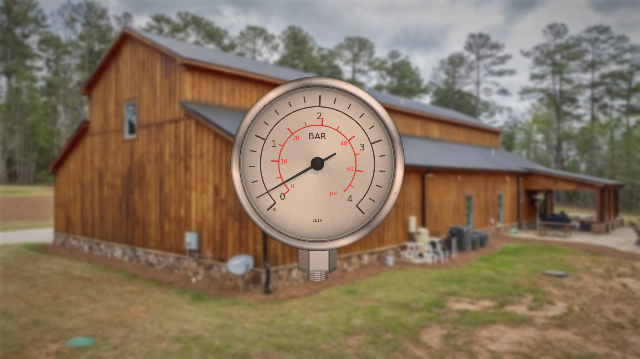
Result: 0.2 bar
